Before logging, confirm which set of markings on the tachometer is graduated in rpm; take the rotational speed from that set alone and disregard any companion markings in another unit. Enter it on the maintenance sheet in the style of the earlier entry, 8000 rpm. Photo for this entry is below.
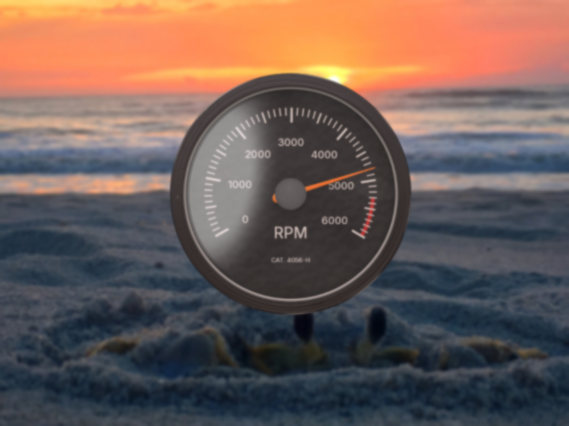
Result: 4800 rpm
